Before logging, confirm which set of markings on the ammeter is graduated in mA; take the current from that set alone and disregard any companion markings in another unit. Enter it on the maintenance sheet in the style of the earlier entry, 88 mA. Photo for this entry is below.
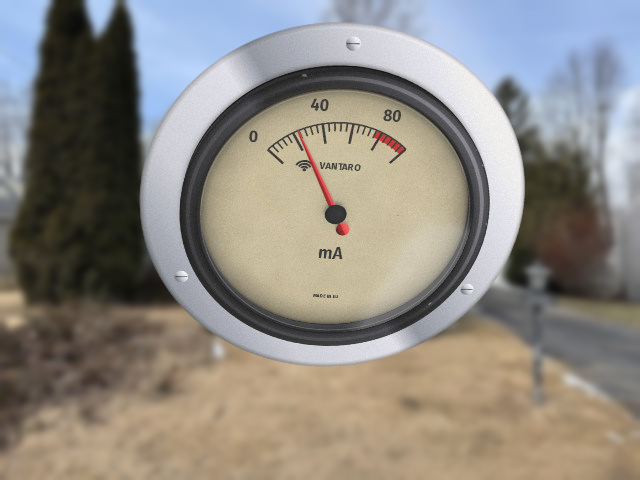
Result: 24 mA
